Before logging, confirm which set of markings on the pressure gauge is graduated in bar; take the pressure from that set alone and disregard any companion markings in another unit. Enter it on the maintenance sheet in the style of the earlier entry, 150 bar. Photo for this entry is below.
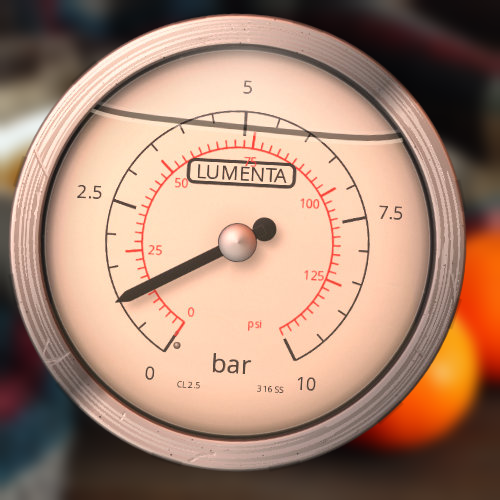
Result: 1 bar
